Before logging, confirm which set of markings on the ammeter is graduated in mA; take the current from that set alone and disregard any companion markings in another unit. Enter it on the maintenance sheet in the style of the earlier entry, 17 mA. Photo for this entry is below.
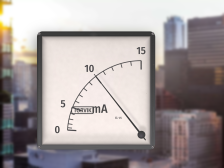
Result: 10 mA
